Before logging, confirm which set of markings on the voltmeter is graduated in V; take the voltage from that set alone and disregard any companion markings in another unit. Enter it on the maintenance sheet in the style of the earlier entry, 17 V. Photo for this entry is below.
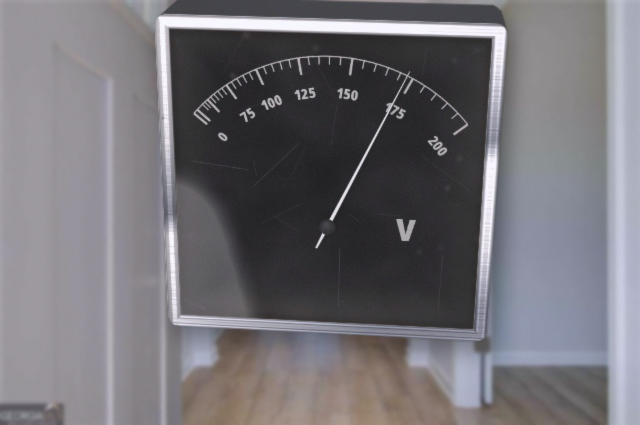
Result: 172.5 V
